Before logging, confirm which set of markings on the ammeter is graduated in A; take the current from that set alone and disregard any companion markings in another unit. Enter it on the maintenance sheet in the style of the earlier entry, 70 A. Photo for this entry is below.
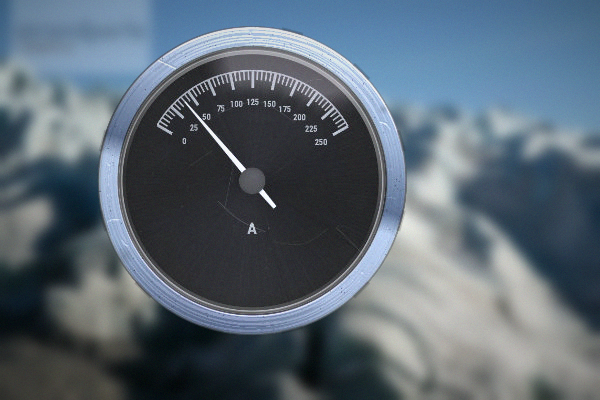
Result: 40 A
